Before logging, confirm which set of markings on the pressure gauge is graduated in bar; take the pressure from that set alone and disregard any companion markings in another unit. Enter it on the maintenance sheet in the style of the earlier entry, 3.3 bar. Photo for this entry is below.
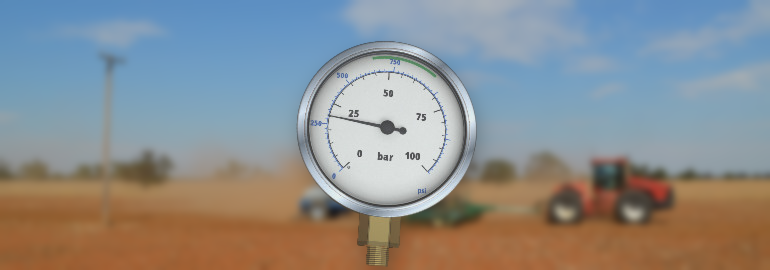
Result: 20 bar
